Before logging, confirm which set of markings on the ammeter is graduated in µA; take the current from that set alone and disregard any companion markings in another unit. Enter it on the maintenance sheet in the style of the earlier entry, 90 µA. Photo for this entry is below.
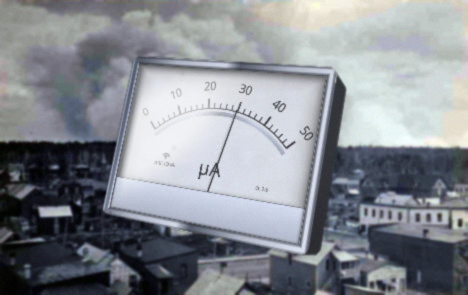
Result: 30 µA
